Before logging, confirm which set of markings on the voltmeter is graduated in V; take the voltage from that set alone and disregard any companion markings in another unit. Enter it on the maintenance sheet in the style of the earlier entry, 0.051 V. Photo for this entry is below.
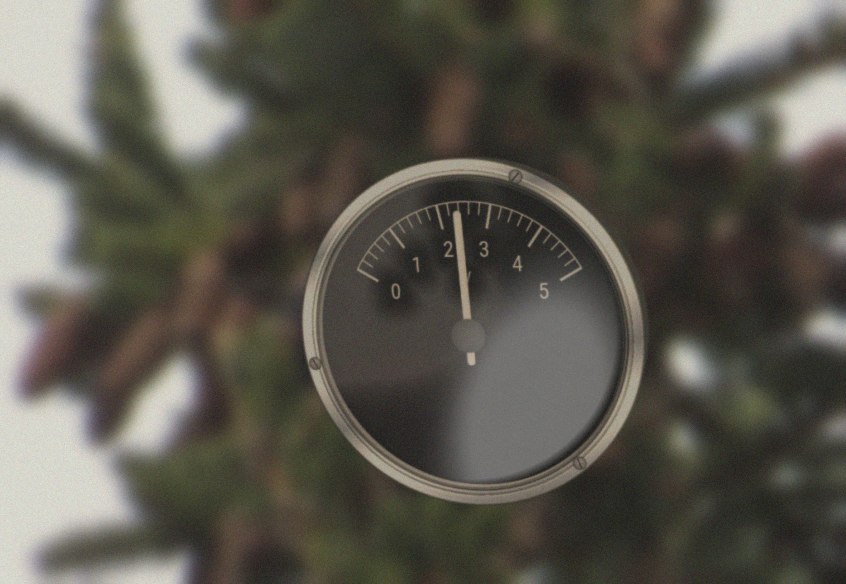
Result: 2.4 V
